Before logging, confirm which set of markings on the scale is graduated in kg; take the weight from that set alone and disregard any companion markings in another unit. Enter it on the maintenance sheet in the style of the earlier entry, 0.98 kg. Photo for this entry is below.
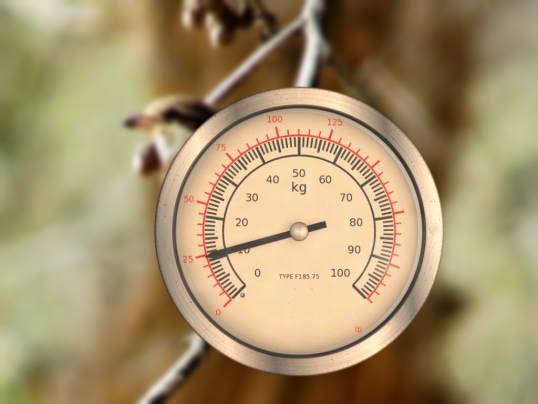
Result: 11 kg
